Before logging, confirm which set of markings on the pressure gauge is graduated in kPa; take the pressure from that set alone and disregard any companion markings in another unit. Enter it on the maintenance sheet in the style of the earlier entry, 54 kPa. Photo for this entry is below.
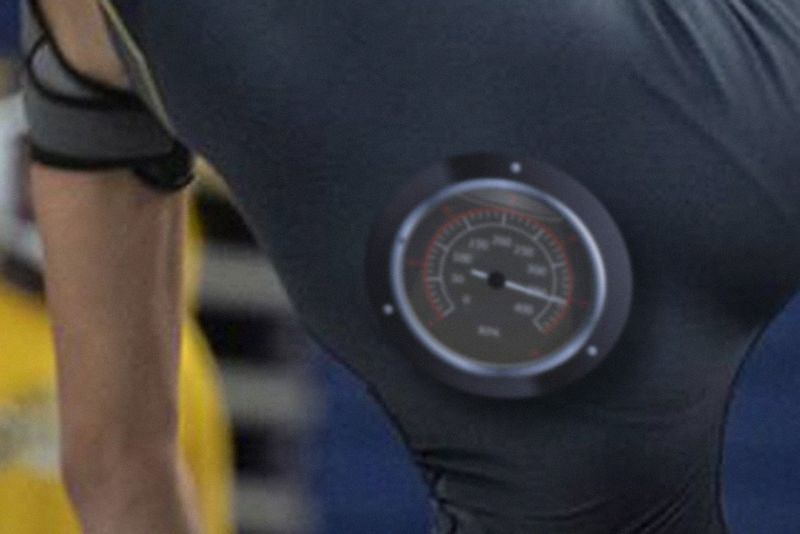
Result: 350 kPa
